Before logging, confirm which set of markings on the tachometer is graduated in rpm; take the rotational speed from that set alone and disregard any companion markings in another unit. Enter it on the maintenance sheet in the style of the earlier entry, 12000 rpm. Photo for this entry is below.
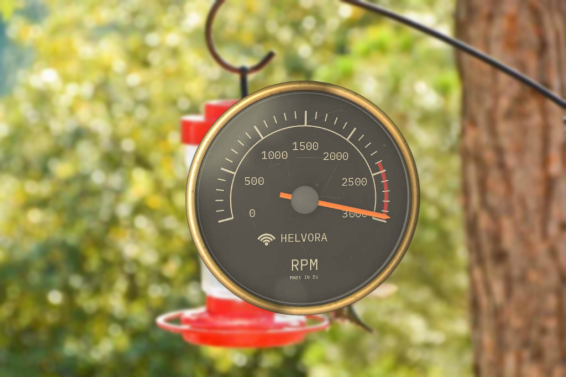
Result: 2950 rpm
